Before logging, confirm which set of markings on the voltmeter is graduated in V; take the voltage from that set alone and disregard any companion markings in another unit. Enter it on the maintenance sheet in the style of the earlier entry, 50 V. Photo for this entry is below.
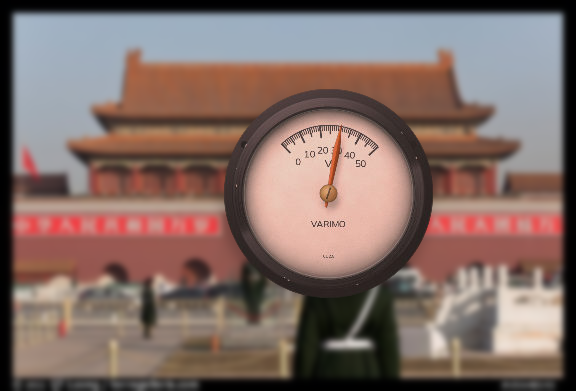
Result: 30 V
